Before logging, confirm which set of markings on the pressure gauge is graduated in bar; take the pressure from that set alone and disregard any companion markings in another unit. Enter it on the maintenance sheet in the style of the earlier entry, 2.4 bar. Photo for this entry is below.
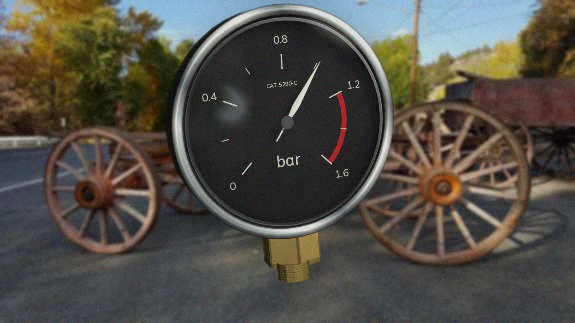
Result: 1 bar
